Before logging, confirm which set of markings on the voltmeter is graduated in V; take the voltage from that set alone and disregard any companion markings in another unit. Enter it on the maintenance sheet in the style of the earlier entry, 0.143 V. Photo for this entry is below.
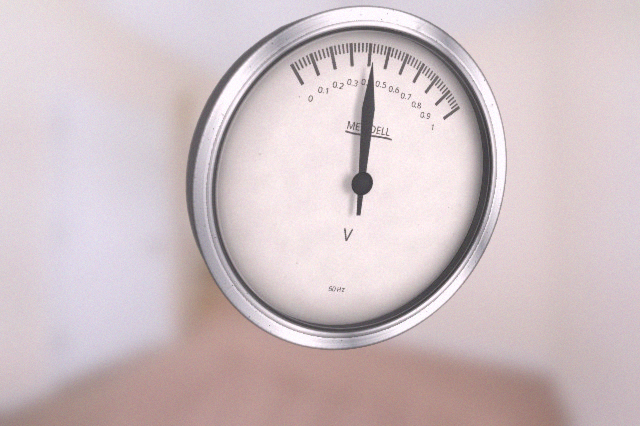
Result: 0.4 V
